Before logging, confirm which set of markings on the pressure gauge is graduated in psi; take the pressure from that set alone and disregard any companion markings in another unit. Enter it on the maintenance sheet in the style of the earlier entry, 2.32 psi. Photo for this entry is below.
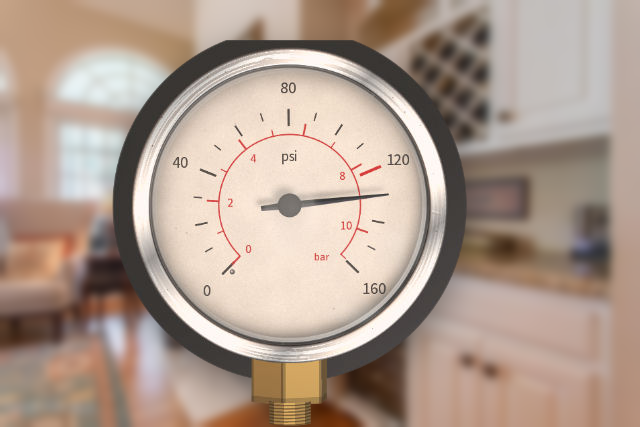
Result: 130 psi
